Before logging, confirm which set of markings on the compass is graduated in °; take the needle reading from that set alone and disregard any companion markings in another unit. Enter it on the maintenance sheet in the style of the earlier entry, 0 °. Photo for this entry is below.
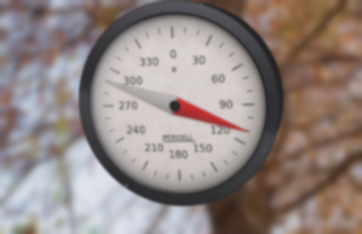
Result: 110 °
